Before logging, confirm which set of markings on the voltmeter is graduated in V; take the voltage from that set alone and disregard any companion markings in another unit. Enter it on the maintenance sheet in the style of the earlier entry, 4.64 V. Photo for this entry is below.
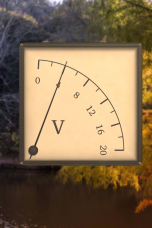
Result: 4 V
